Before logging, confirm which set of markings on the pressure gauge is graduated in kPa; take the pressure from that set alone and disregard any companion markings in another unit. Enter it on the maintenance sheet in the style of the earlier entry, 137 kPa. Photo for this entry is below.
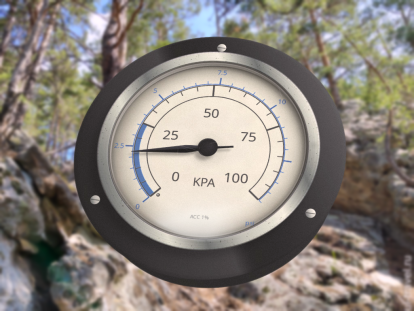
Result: 15 kPa
